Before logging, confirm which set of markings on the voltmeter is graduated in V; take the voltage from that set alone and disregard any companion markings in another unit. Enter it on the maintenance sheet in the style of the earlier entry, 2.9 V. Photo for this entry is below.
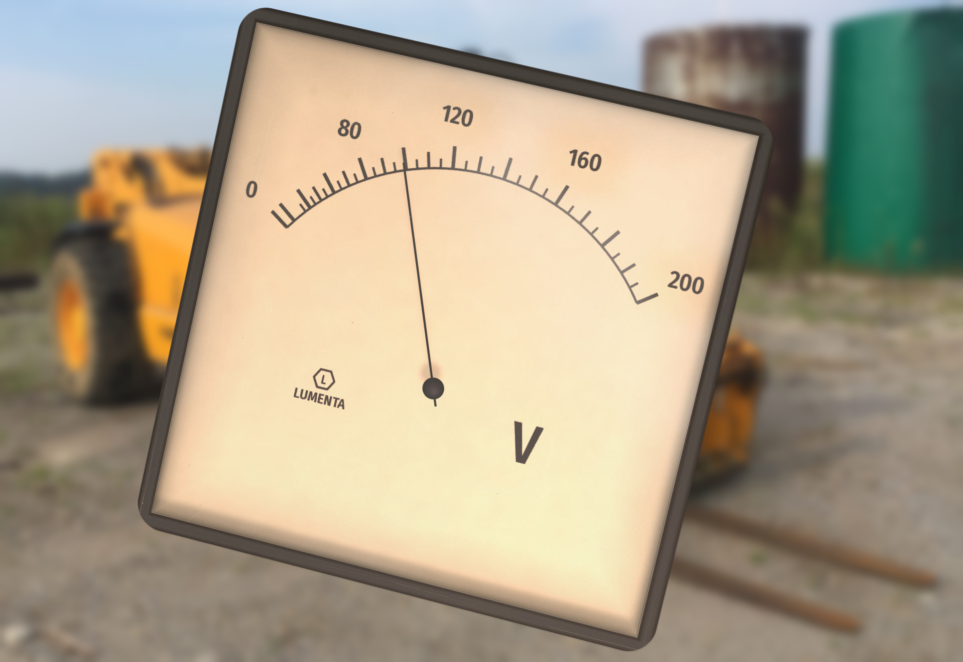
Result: 100 V
